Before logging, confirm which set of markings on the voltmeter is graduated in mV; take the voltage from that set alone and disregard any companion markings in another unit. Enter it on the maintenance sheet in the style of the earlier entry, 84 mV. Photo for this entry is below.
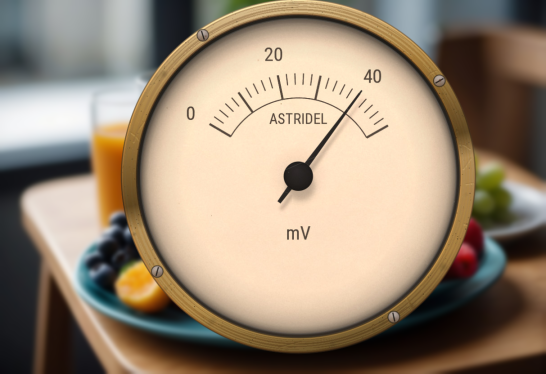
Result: 40 mV
